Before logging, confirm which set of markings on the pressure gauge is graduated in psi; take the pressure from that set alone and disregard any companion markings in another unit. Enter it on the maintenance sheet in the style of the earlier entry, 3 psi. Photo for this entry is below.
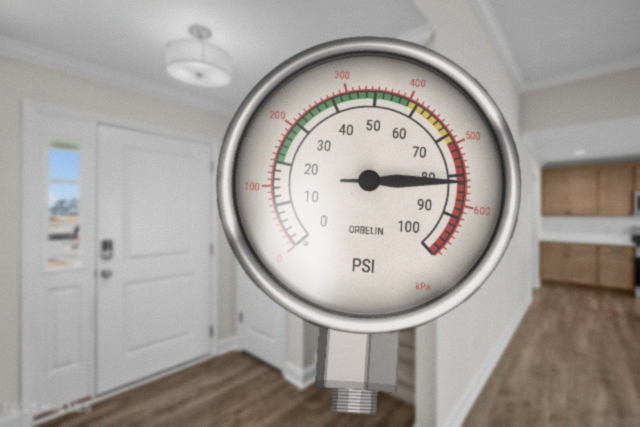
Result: 82 psi
